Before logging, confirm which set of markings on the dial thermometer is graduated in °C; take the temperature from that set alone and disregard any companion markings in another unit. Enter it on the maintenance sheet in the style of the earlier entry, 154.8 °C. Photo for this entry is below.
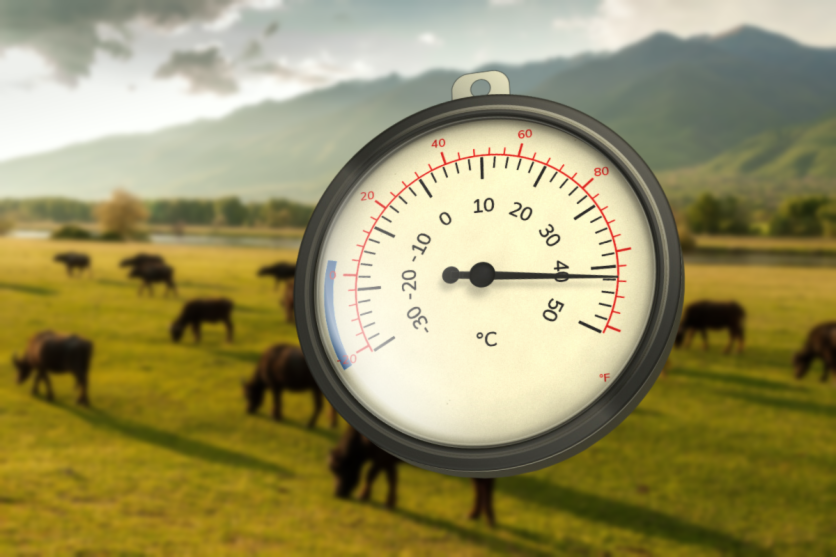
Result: 42 °C
